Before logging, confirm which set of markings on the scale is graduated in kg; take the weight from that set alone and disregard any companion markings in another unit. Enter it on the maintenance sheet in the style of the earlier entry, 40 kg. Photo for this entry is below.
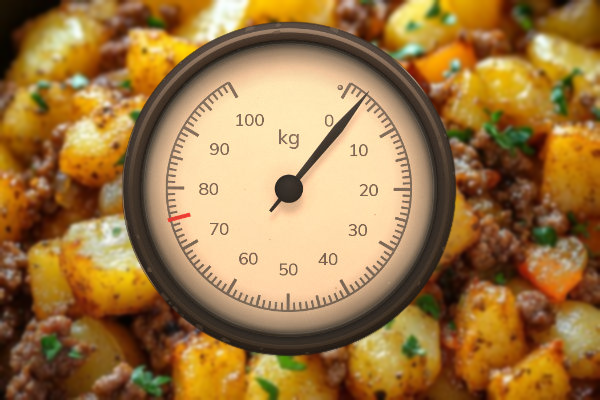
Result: 3 kg
